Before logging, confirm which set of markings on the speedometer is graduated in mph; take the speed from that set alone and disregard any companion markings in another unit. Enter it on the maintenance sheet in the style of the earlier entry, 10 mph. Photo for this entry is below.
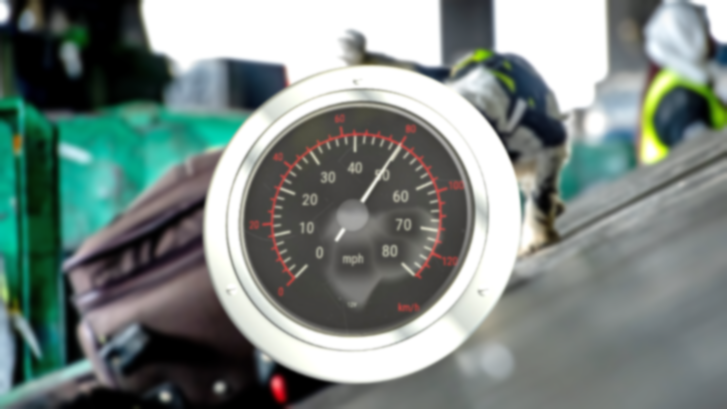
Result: 50 mph
